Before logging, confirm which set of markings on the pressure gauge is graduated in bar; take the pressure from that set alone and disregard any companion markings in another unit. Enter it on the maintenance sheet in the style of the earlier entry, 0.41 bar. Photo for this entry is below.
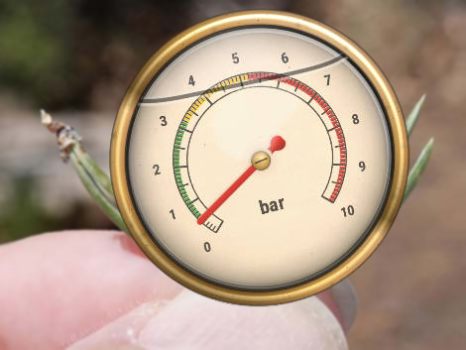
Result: 0.5 bar
